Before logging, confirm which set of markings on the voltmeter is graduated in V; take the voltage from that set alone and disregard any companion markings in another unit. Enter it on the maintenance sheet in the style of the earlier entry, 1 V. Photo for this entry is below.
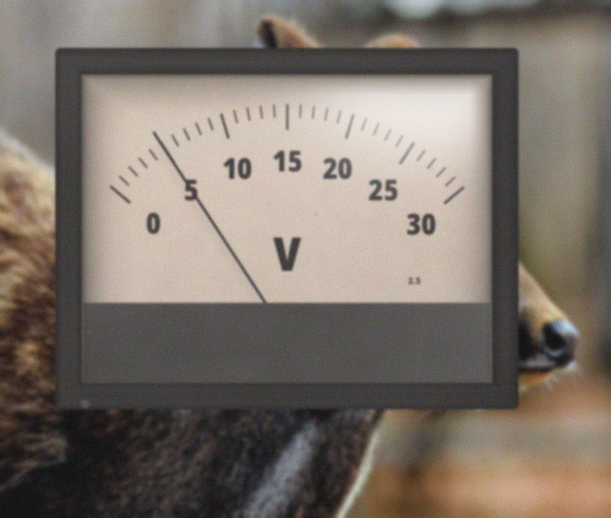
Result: 5 V
